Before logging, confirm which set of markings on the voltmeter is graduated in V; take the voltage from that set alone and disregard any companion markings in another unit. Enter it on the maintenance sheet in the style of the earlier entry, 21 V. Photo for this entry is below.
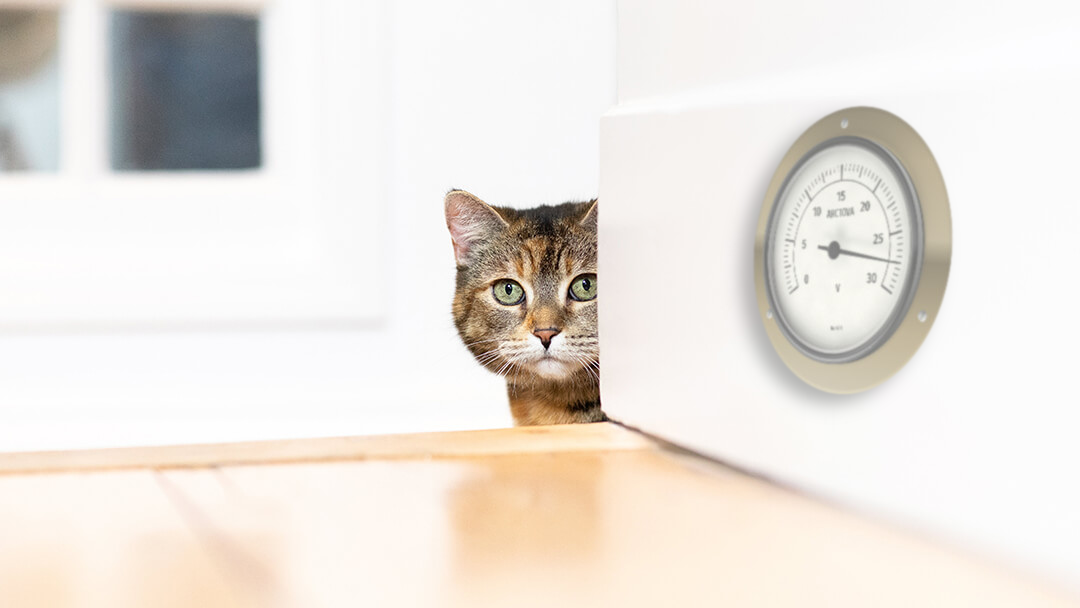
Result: 27.5 V
